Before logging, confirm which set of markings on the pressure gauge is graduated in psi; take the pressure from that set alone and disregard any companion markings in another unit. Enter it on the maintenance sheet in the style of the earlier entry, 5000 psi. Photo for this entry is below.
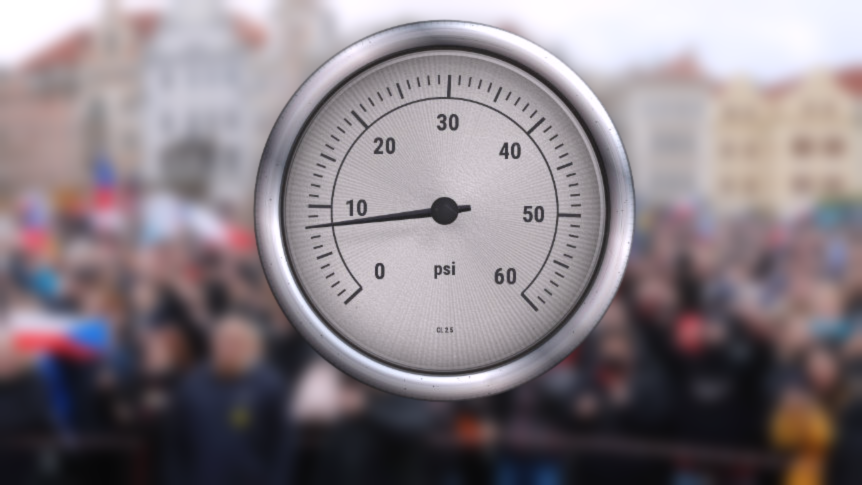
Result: 8 psi
